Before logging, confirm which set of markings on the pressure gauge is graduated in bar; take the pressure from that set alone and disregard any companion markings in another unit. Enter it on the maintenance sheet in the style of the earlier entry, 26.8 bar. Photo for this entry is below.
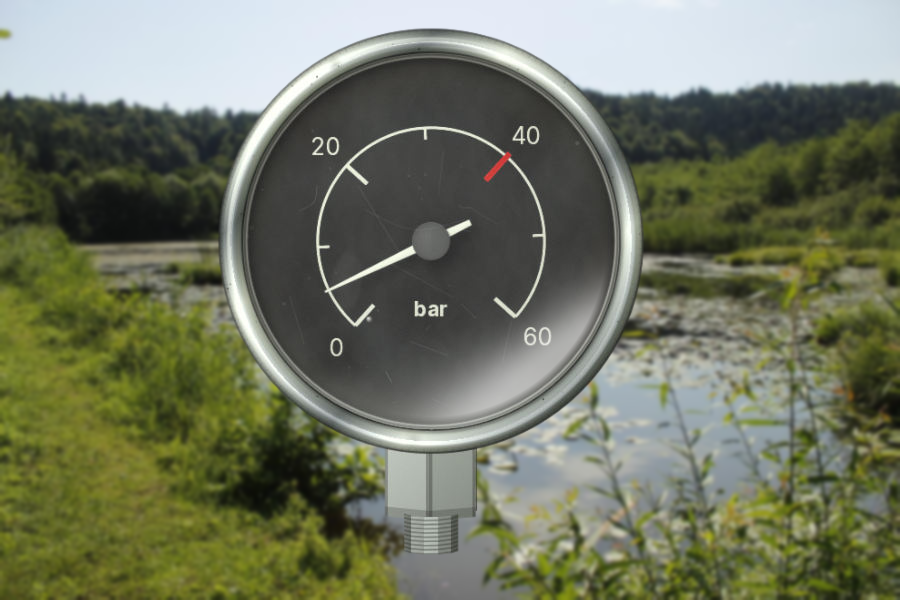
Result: 5 bar
